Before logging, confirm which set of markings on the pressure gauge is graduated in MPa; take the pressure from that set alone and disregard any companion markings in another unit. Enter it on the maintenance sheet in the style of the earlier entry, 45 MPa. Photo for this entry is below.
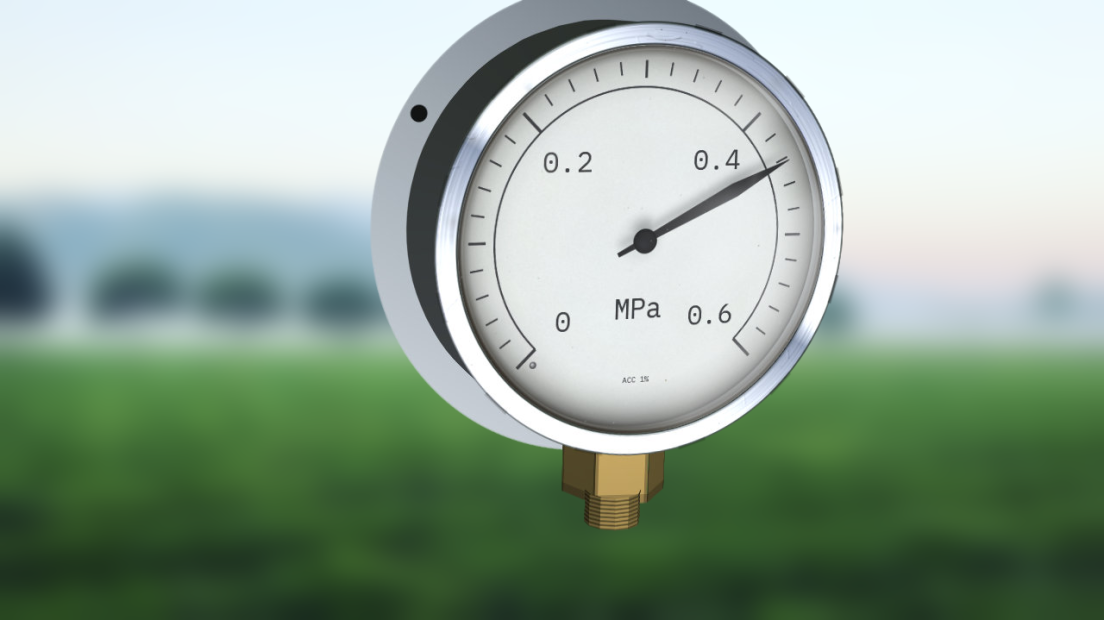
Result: 0.44 MPa
